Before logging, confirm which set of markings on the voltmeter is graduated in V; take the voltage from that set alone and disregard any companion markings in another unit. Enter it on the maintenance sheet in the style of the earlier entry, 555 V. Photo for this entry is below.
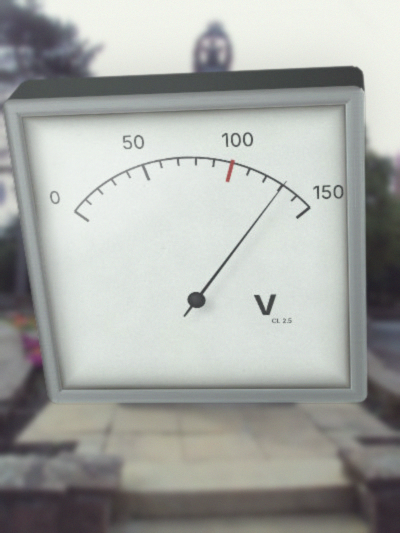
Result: 130 V
